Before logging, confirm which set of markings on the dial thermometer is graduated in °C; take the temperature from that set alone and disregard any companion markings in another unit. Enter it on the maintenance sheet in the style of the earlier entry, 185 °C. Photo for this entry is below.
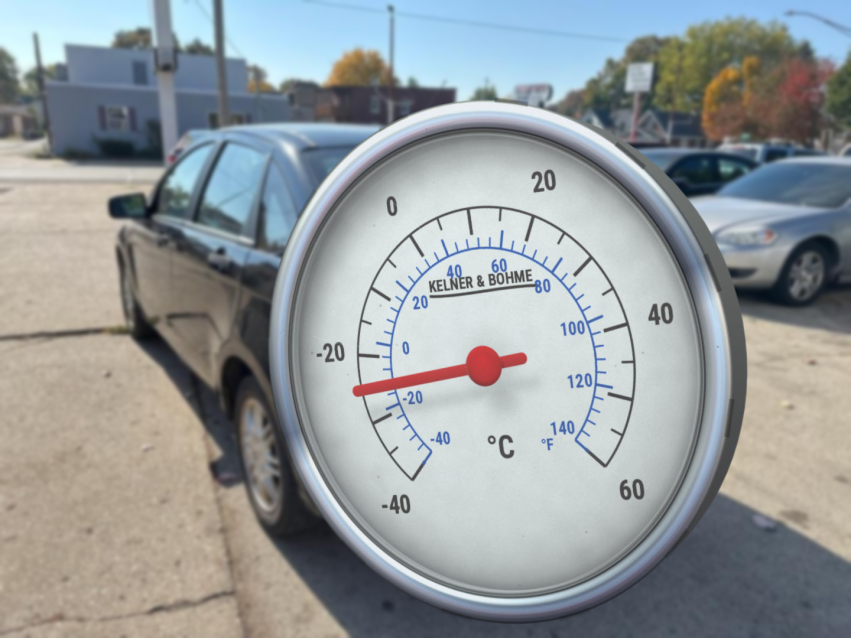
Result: -25 °C
